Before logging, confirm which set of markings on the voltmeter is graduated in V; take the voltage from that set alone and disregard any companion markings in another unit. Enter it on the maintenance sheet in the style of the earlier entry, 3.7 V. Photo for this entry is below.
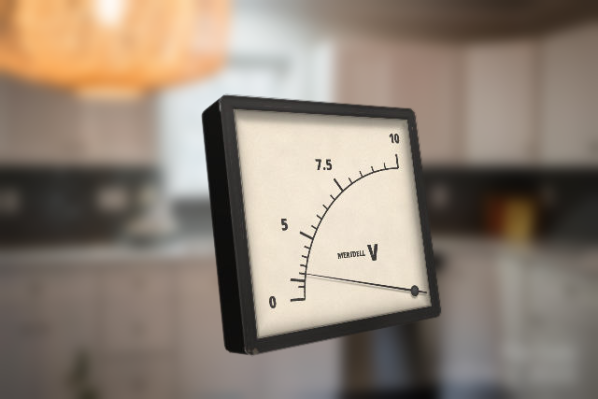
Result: 3 V
